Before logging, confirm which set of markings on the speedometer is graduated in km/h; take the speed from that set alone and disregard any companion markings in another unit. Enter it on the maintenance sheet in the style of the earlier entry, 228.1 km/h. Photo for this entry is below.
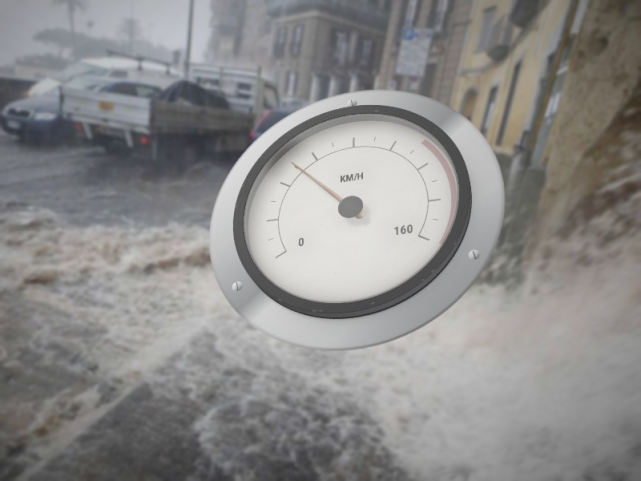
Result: 50 km/h
